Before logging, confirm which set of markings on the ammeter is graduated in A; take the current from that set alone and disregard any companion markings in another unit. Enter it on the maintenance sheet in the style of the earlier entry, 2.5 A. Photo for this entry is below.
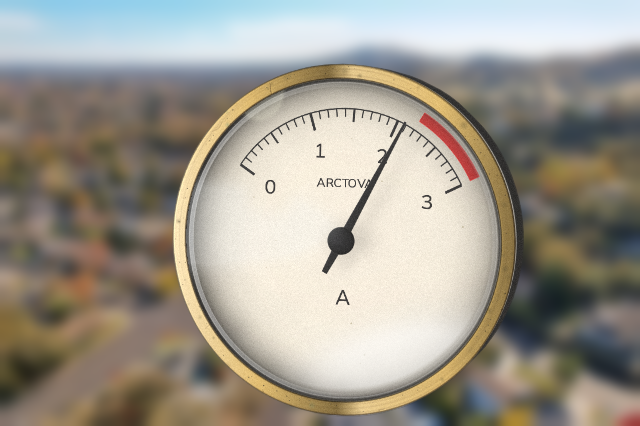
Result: 2.1 A
